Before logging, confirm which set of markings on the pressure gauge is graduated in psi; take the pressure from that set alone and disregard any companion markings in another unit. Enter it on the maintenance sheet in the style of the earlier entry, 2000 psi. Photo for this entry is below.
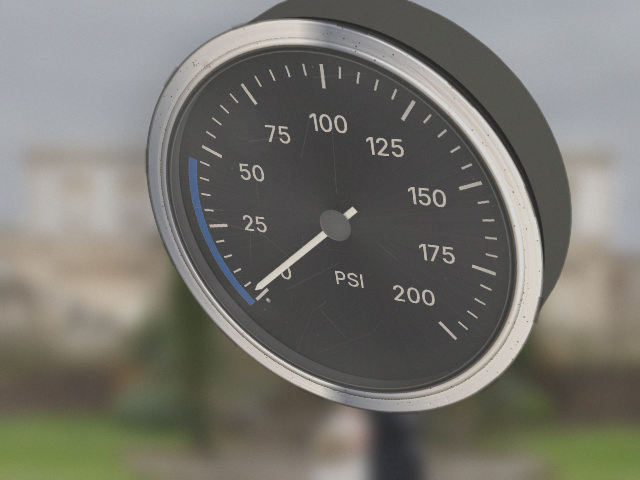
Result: 2.5 psi
